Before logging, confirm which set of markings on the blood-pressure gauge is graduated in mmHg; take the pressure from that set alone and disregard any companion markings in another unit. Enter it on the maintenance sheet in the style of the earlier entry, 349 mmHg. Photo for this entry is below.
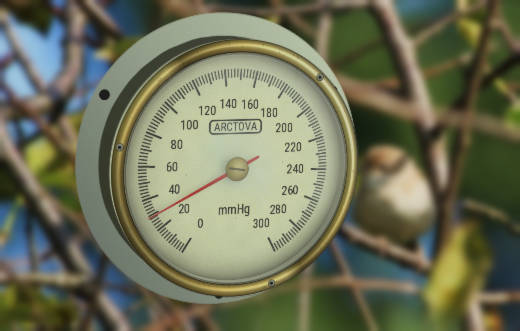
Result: 30 mmHg
